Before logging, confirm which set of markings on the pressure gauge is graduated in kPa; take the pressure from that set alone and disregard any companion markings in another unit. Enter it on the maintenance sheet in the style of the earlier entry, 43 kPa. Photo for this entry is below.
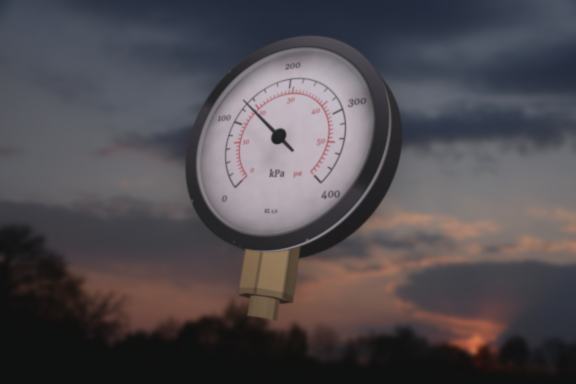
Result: 130 kPa
